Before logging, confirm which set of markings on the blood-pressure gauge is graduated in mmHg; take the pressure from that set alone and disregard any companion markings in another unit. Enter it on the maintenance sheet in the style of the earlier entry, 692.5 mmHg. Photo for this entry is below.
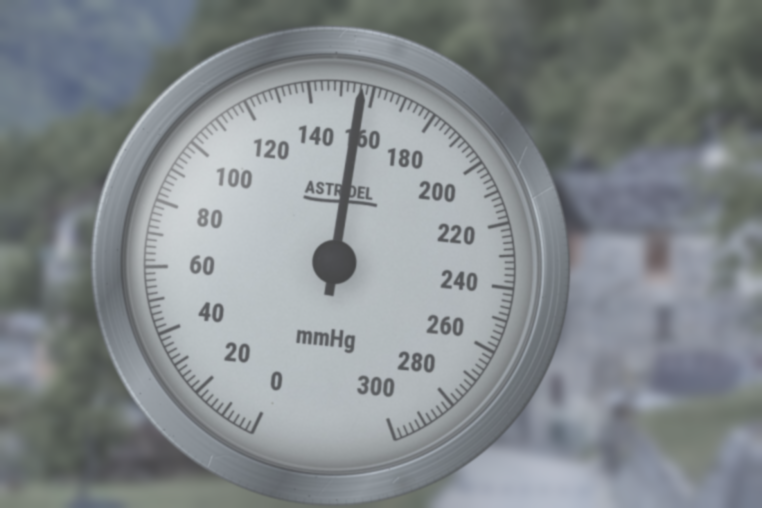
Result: 156 mmHg
